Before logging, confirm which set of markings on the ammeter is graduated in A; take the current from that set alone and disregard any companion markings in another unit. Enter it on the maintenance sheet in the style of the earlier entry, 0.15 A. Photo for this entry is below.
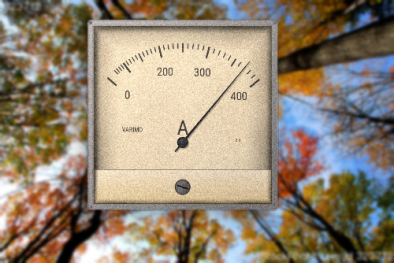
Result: 370 A
